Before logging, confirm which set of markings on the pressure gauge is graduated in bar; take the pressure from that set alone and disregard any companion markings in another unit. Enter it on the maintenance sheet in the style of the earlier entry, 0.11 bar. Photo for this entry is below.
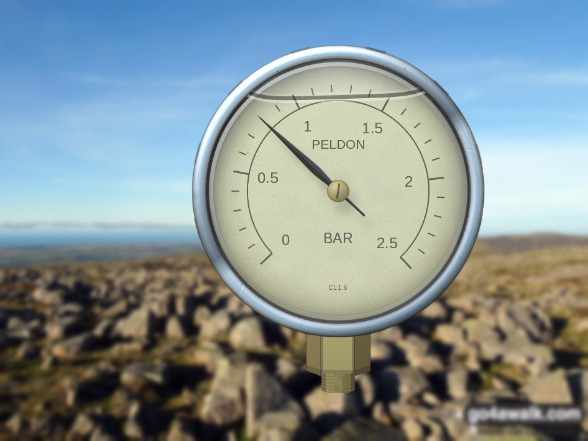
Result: 0.8 bar
